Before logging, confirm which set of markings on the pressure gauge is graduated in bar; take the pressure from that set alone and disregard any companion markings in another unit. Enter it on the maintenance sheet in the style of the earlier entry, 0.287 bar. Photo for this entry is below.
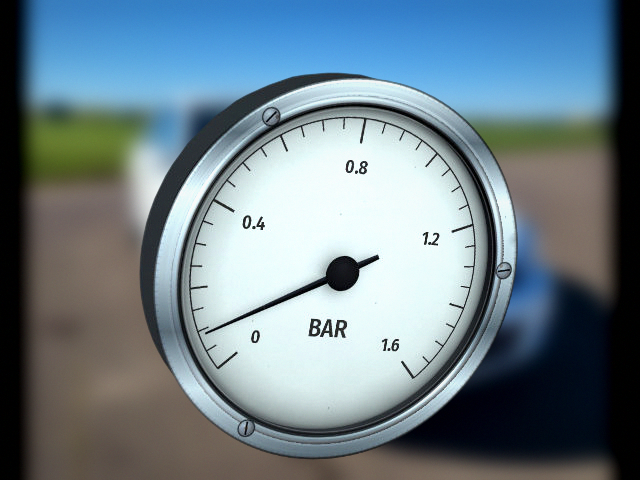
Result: 0.1 bar
